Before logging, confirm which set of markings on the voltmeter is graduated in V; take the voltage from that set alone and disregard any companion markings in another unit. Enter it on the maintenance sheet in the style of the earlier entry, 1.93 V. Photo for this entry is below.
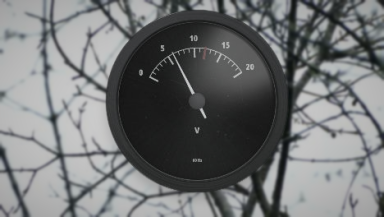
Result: 6 V
